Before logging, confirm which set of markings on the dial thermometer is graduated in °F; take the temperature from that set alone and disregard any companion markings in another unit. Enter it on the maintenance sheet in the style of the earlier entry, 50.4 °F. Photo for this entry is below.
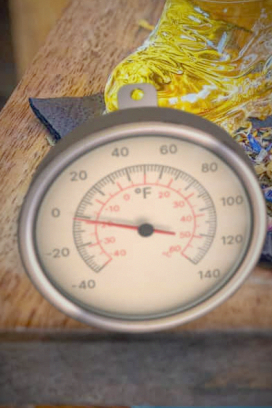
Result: 0 °F
